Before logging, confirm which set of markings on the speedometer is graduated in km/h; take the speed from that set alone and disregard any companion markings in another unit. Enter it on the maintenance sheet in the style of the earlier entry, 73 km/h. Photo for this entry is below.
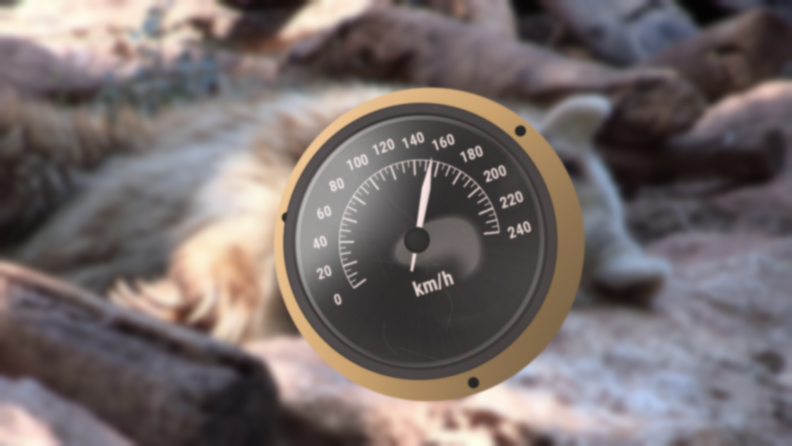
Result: 155 km/h
